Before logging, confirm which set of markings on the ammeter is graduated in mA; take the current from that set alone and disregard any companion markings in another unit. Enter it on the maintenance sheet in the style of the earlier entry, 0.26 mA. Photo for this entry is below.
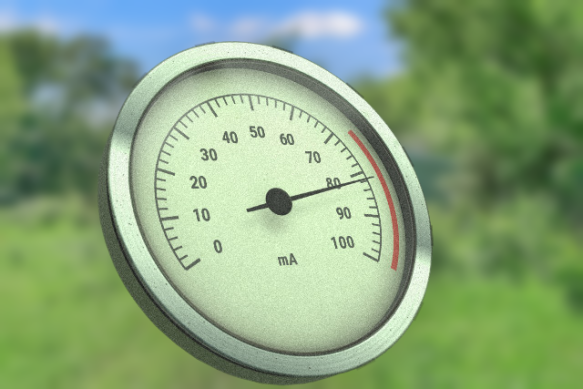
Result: 82 mA
